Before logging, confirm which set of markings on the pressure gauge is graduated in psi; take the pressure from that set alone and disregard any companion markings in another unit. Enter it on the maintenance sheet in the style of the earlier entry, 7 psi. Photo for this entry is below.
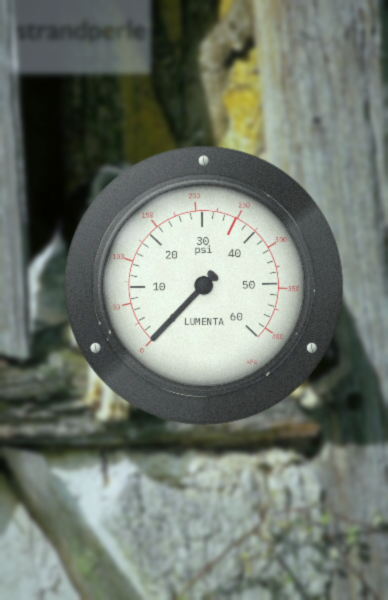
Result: 0 psi
